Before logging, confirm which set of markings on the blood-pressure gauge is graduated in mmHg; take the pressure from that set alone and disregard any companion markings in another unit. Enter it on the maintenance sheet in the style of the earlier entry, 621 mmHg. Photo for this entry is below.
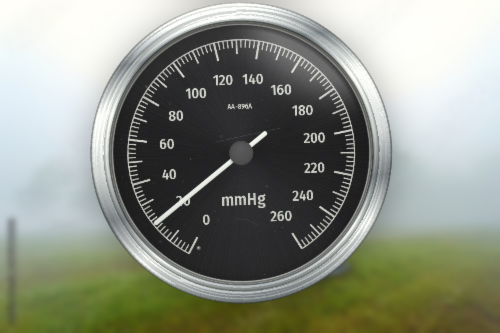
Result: 20 mmHg
